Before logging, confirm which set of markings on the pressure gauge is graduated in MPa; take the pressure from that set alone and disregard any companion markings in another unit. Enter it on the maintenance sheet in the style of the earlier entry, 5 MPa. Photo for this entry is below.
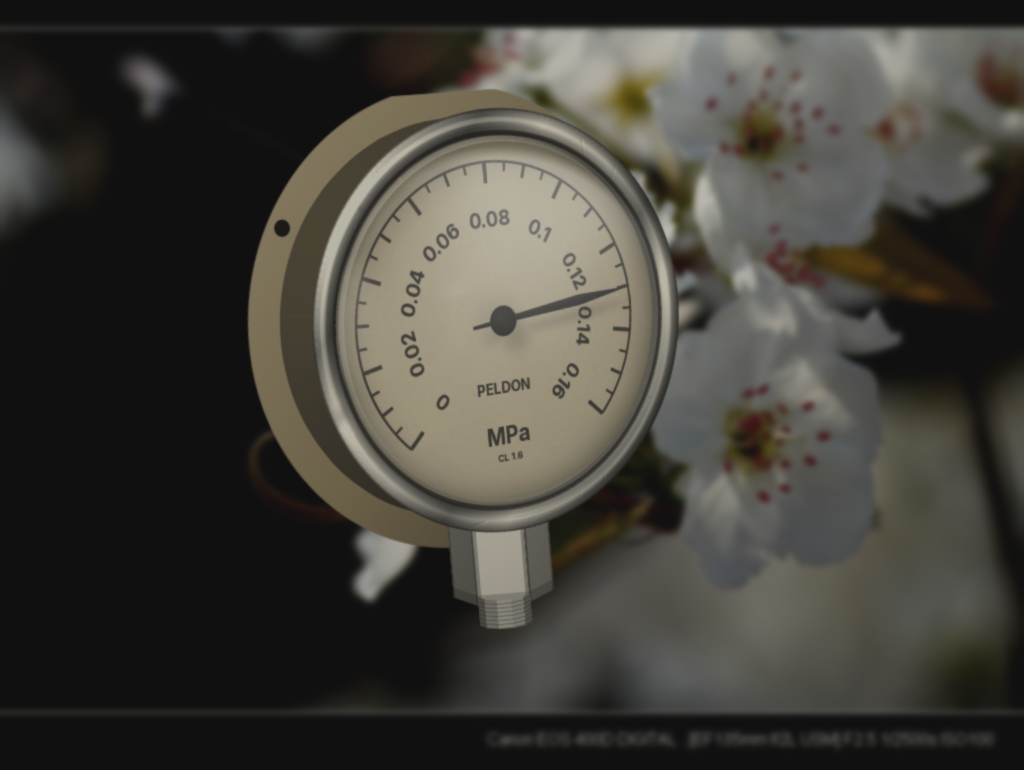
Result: 0.13 MPa
